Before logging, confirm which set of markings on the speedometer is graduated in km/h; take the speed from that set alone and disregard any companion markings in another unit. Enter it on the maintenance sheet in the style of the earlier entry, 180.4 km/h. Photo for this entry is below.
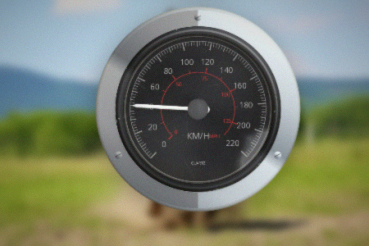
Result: 40 km/h
